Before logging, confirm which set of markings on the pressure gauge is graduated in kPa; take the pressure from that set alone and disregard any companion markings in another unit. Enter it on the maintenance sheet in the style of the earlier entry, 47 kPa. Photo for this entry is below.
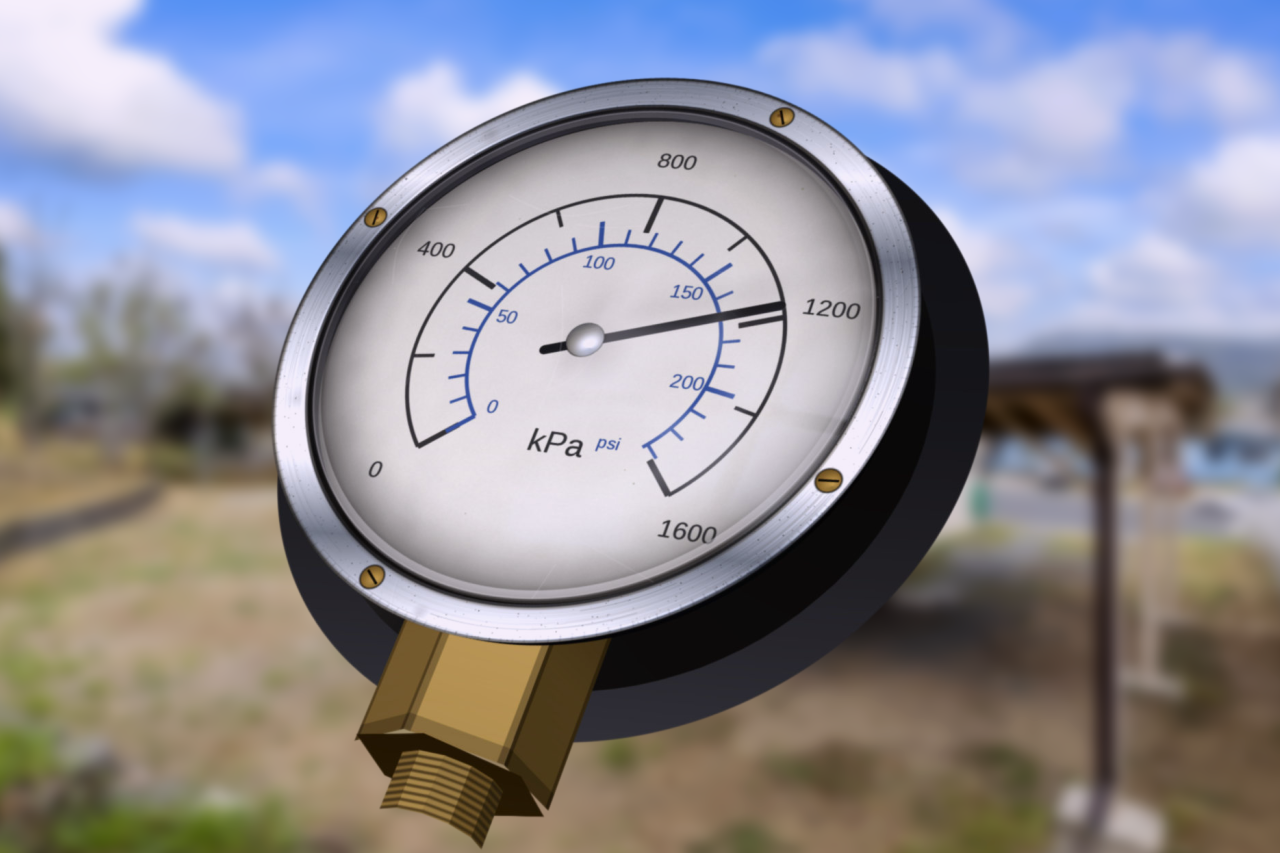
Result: 1200 kPa
